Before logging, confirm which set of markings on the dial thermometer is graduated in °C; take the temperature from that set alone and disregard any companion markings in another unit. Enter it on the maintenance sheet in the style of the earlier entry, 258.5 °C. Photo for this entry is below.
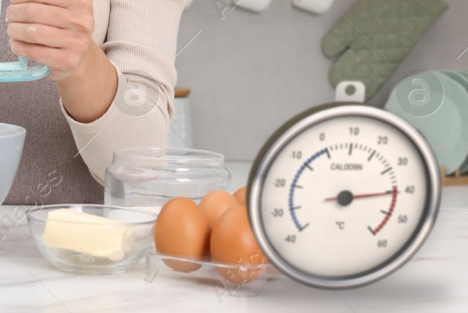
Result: 40 °C
